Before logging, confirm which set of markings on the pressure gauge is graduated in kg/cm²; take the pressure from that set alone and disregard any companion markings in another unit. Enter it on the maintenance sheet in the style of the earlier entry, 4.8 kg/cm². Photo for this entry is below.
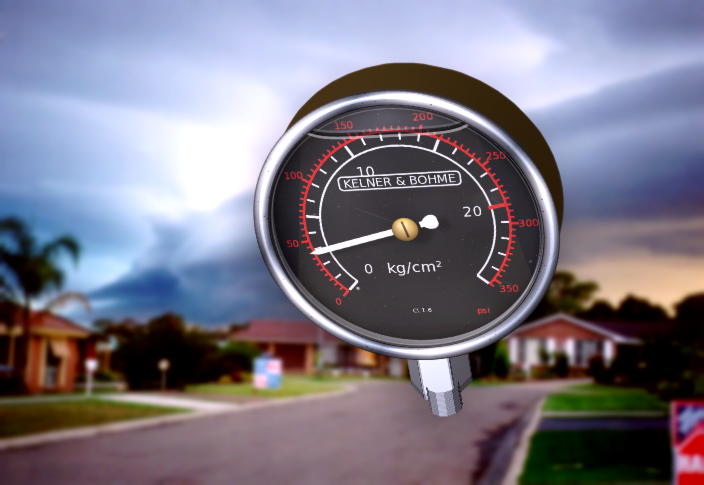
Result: 3 kg/cm²
